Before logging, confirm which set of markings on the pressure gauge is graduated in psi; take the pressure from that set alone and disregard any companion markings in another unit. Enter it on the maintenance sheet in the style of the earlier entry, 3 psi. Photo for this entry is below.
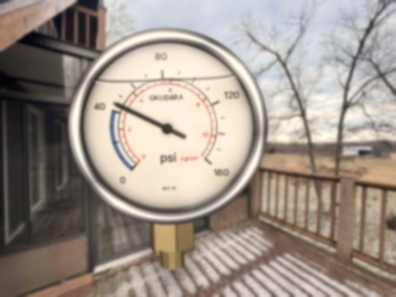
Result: 45 psi
